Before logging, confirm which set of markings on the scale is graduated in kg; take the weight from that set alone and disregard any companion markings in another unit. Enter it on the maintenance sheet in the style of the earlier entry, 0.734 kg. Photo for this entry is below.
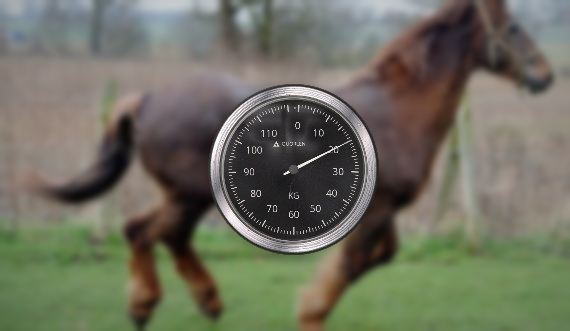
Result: 20 kg
